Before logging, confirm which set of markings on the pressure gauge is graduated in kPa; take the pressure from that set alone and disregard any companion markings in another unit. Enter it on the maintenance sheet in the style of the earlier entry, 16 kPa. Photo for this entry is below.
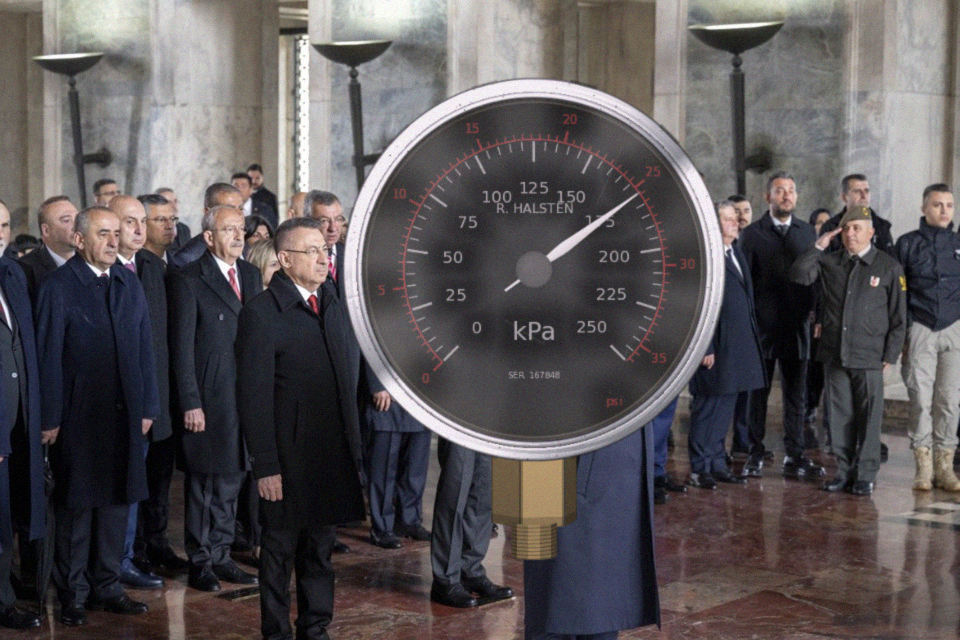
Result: 175 kPa
